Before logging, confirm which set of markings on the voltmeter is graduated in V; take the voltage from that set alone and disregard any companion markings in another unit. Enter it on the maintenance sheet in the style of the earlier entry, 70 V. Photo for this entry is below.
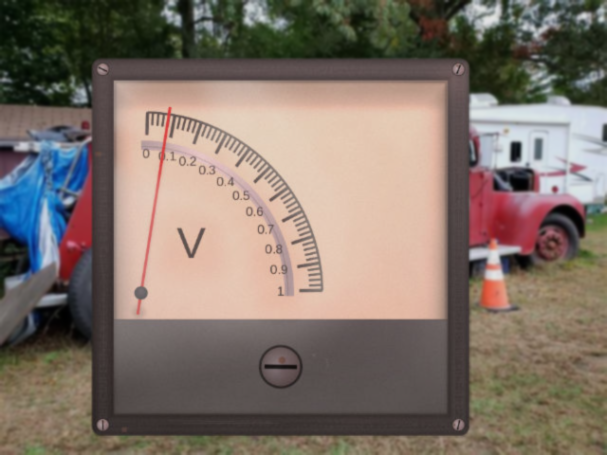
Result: 0.08 V
